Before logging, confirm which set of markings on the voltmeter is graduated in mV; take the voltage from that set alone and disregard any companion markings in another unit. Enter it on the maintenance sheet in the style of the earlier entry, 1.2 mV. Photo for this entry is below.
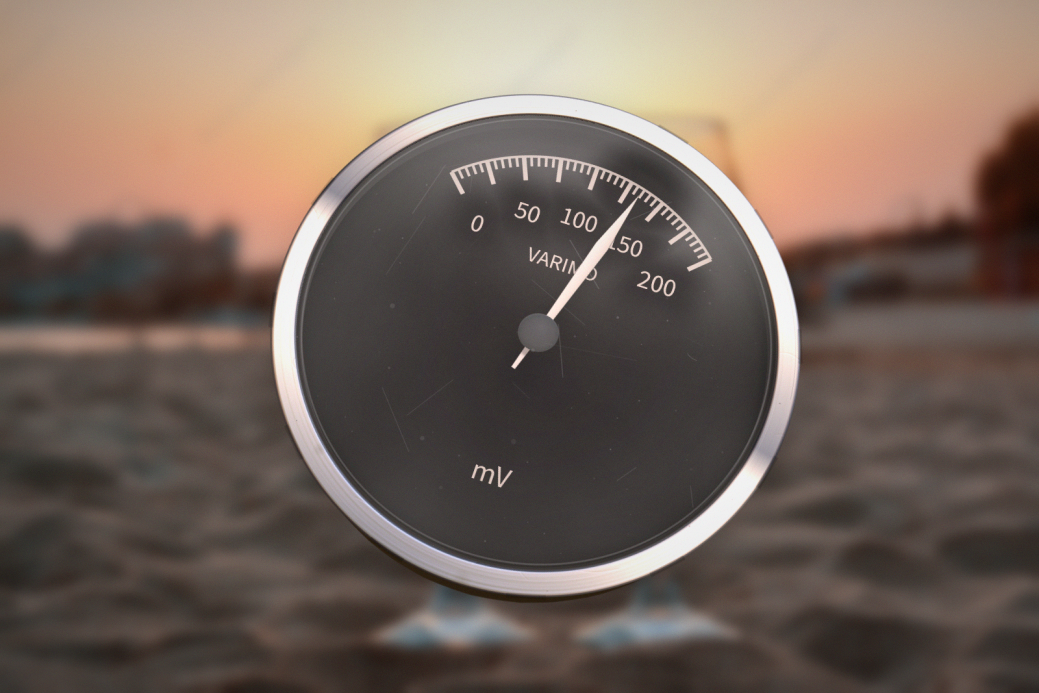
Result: 135 mV
